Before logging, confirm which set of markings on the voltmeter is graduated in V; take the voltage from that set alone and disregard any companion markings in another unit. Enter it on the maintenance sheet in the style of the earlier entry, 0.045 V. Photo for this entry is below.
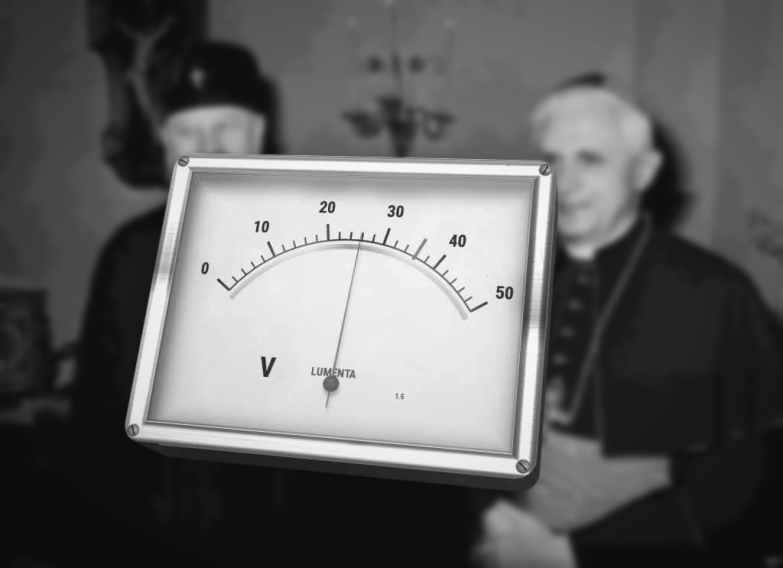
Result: 26 V
